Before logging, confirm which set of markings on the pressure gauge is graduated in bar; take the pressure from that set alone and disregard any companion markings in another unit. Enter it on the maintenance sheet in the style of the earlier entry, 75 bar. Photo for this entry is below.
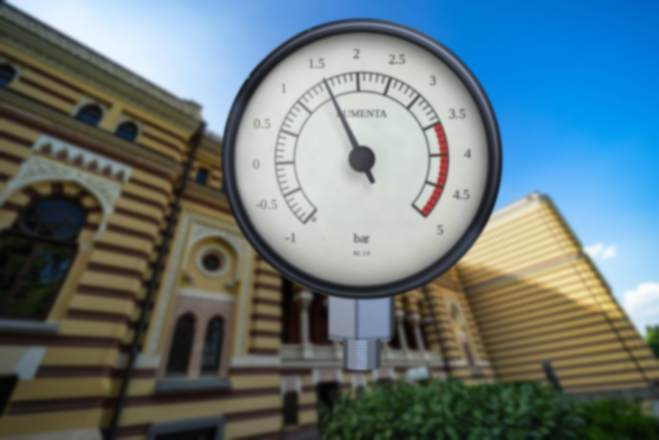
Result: 1.5 bar
